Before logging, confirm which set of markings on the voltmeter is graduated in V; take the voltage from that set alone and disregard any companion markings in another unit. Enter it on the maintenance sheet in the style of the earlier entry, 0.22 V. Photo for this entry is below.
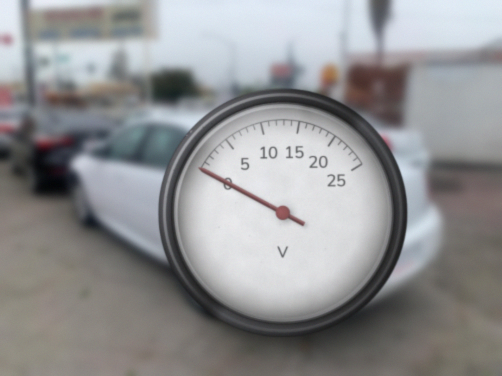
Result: 0 V
